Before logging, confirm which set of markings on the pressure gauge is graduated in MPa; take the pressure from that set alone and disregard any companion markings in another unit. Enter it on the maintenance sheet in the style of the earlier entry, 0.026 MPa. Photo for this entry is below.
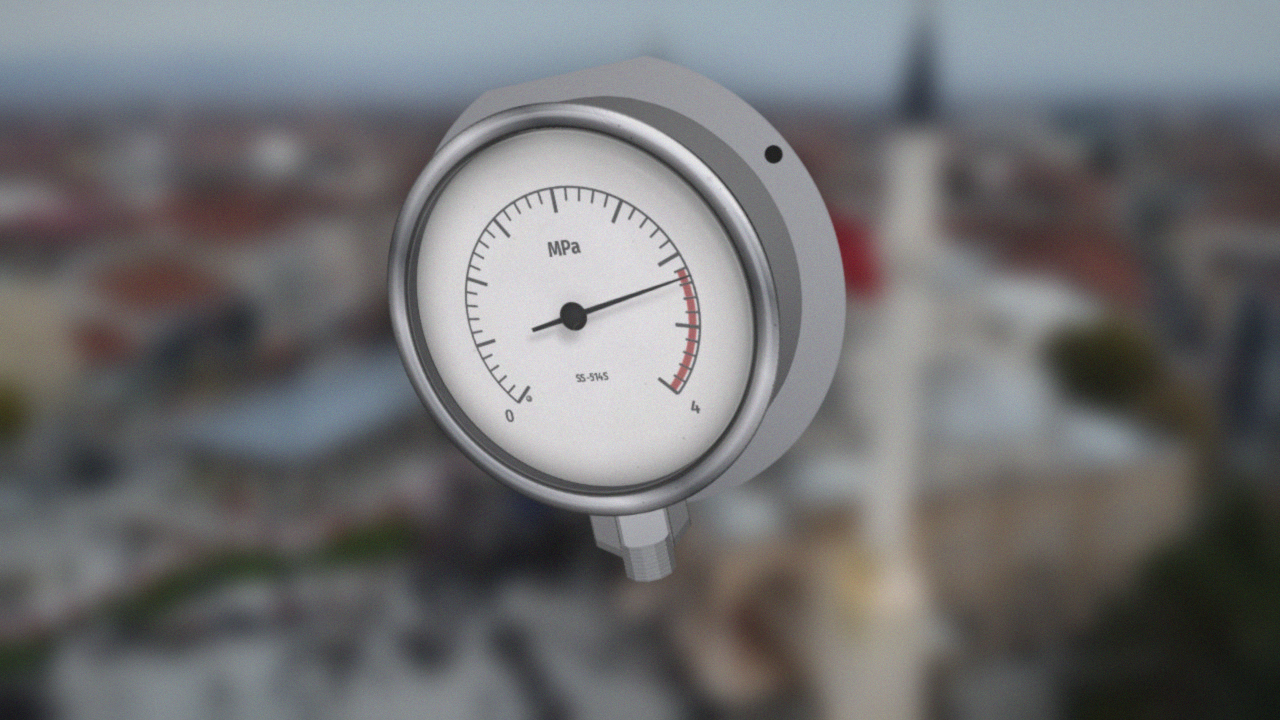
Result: 3.15 MPa
